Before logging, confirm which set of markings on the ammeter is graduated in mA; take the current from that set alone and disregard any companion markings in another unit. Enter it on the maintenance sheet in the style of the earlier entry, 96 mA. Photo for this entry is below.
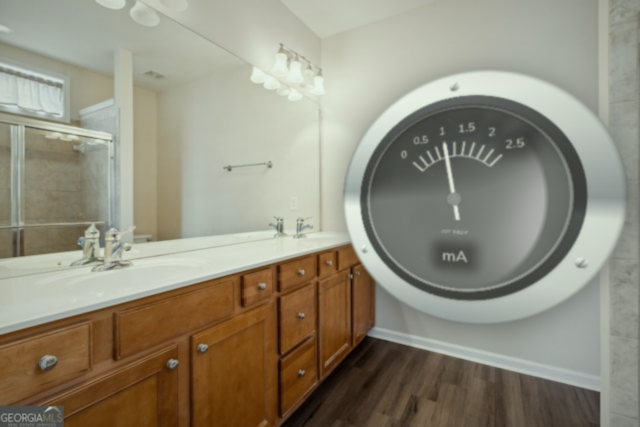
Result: 1 mA
